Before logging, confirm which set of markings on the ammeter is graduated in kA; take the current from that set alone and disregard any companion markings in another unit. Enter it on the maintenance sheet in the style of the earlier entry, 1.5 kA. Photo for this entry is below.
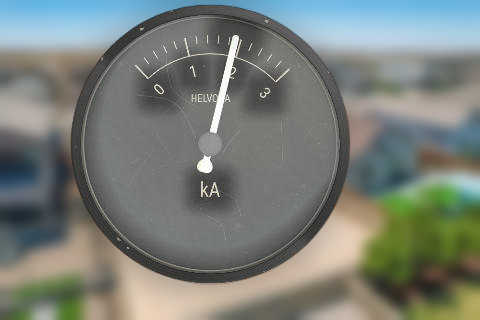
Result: 1.9 kA
